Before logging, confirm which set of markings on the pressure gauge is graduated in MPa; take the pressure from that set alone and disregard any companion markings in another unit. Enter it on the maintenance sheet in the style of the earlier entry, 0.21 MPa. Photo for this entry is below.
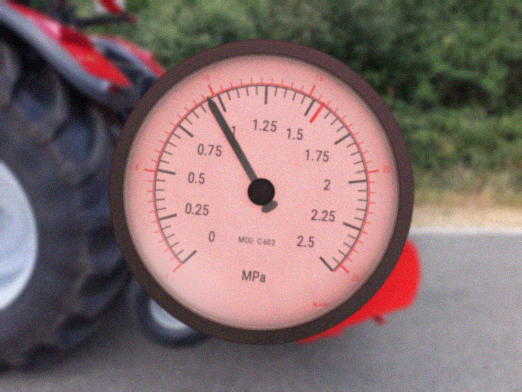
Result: 0.95 MPa
